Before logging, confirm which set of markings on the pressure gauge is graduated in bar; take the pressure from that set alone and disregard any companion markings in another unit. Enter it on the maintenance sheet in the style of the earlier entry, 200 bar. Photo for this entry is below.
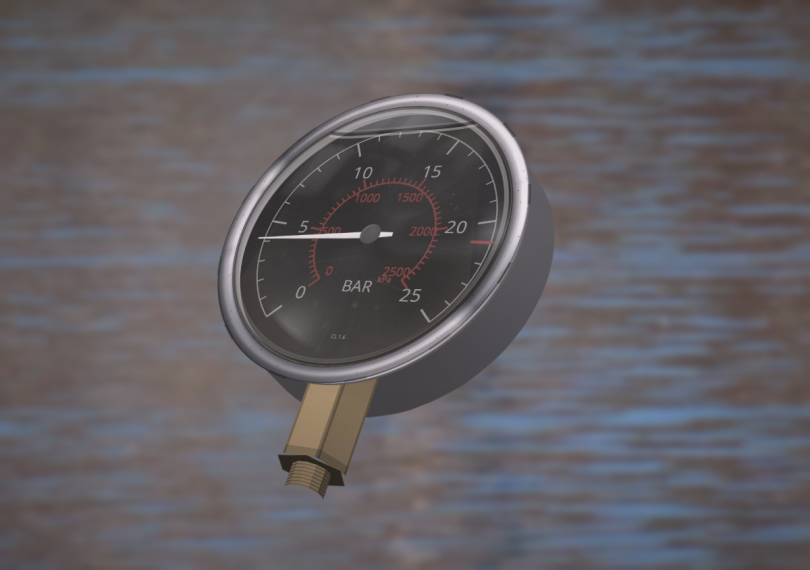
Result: 4 bar
